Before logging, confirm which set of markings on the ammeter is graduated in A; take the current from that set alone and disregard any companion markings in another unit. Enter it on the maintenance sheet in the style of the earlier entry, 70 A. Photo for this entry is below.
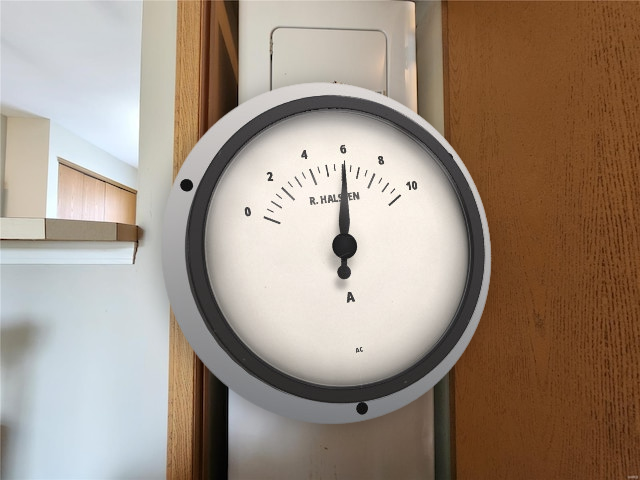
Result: 6 A
